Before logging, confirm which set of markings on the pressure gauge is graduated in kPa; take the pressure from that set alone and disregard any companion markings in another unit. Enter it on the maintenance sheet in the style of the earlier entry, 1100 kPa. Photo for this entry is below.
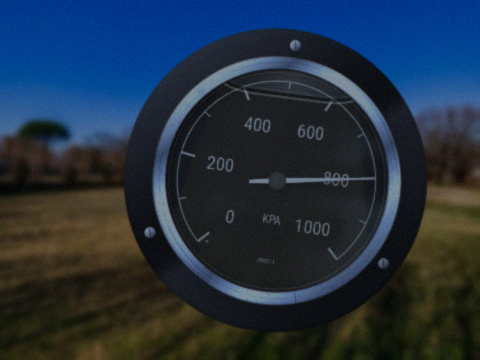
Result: 800 kPa
